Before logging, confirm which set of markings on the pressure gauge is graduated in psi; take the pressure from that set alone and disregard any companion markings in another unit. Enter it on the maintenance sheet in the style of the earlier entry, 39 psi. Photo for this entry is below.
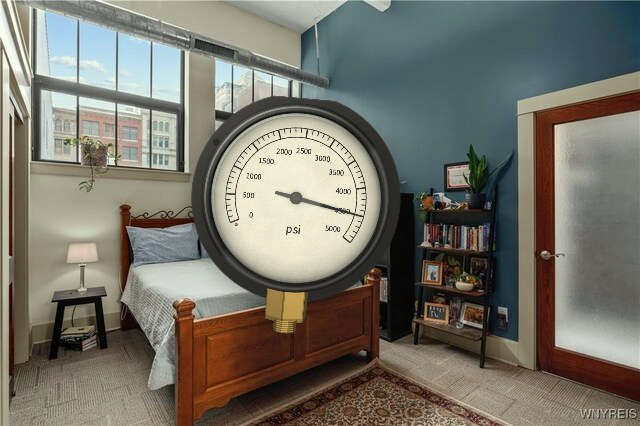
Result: 4500 psi
